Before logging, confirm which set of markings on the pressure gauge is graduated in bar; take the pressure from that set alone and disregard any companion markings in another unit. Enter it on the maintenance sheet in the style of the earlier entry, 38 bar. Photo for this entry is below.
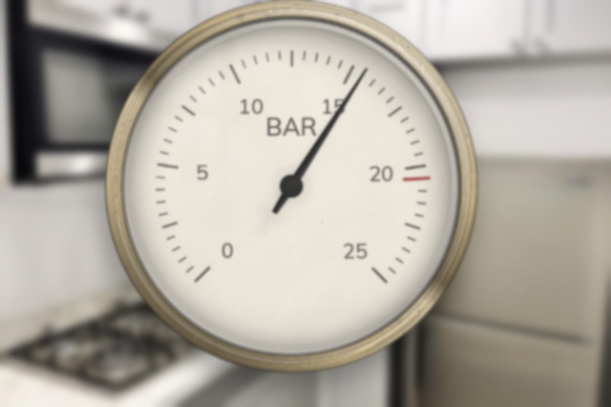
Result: 15.5 bar
